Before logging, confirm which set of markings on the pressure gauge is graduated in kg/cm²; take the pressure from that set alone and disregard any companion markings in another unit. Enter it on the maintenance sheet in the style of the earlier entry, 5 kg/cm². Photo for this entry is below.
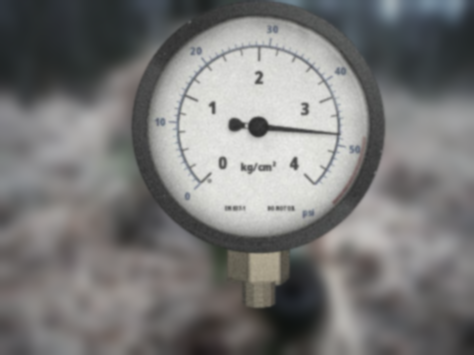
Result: 3.4 kg/cm²
